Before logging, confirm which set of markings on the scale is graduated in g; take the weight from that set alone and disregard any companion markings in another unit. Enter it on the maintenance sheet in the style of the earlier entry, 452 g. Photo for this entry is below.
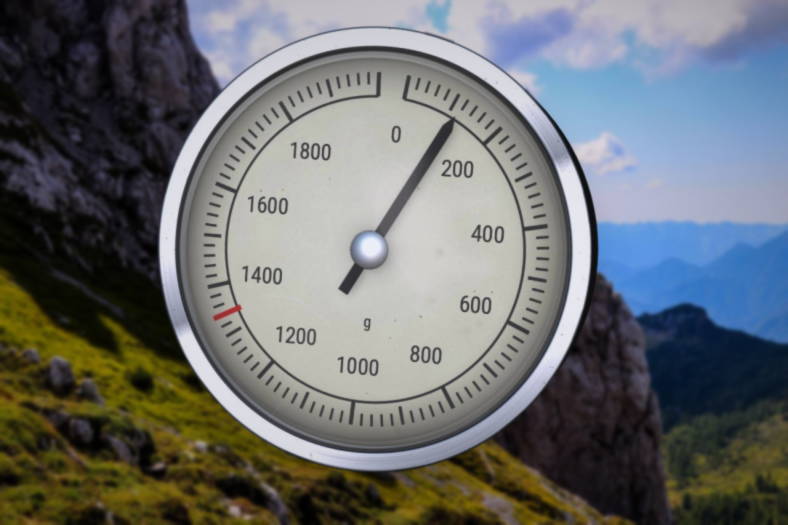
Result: 120 g
